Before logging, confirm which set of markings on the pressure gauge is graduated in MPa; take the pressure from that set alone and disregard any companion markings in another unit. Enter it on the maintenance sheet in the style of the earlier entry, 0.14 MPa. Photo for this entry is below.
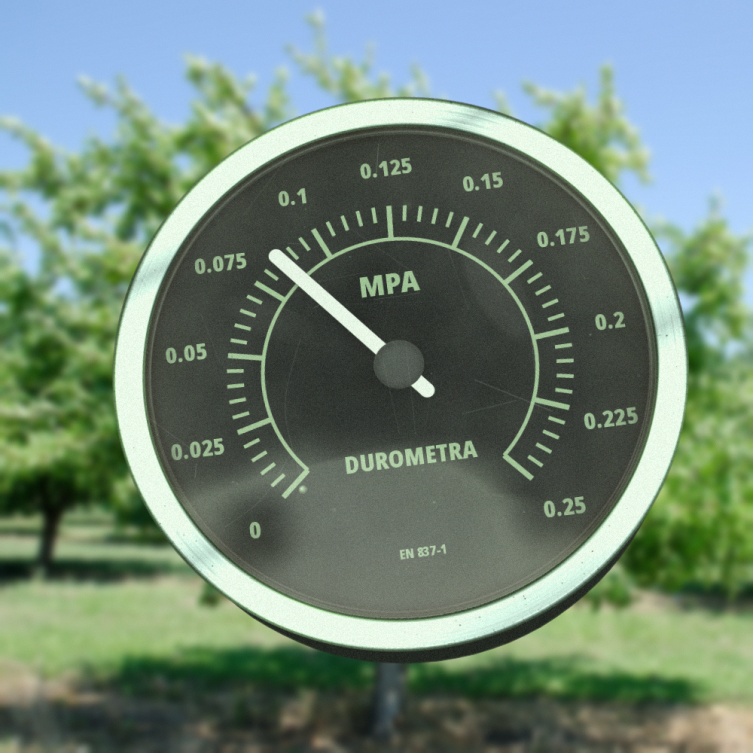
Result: 0.085 MPa
